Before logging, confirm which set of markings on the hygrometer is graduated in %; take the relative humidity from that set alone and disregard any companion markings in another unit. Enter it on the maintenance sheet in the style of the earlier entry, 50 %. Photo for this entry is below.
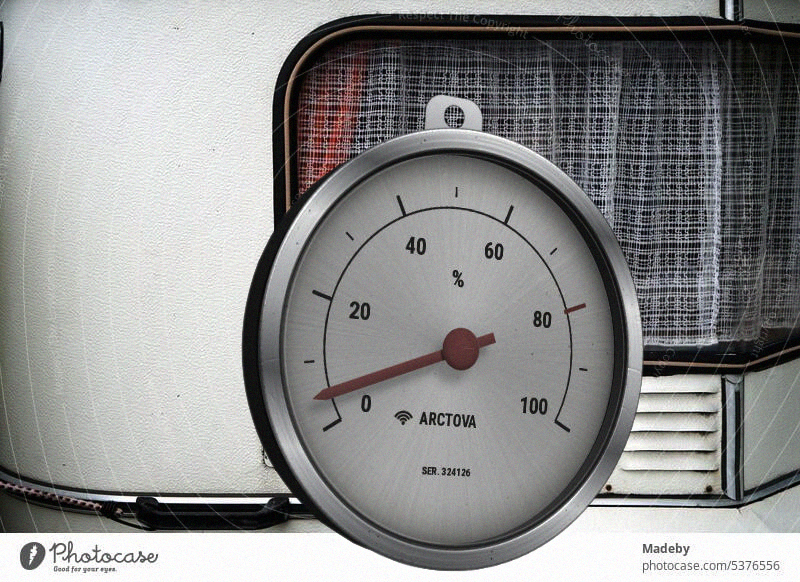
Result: 5 %
